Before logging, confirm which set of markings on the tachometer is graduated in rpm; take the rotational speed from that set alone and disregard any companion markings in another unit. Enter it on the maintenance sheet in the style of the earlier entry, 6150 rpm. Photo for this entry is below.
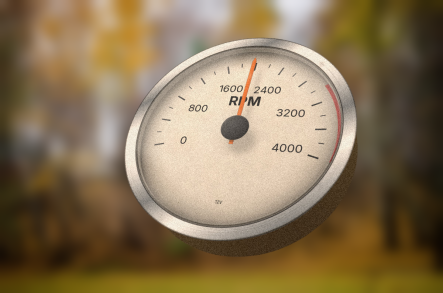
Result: 2000 rpm
